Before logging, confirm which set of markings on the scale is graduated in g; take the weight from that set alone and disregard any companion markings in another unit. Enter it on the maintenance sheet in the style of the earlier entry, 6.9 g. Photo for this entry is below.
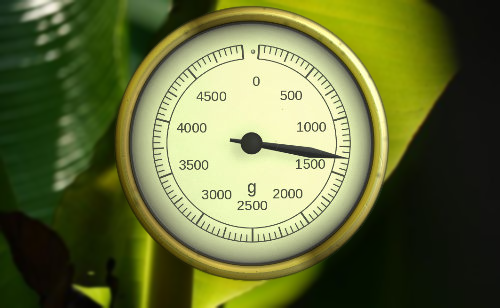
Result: 1350 g
